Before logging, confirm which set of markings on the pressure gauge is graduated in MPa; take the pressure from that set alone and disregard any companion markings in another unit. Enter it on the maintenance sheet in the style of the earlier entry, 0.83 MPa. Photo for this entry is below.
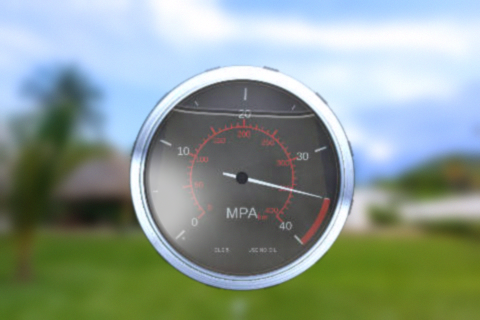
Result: 35 MPa
